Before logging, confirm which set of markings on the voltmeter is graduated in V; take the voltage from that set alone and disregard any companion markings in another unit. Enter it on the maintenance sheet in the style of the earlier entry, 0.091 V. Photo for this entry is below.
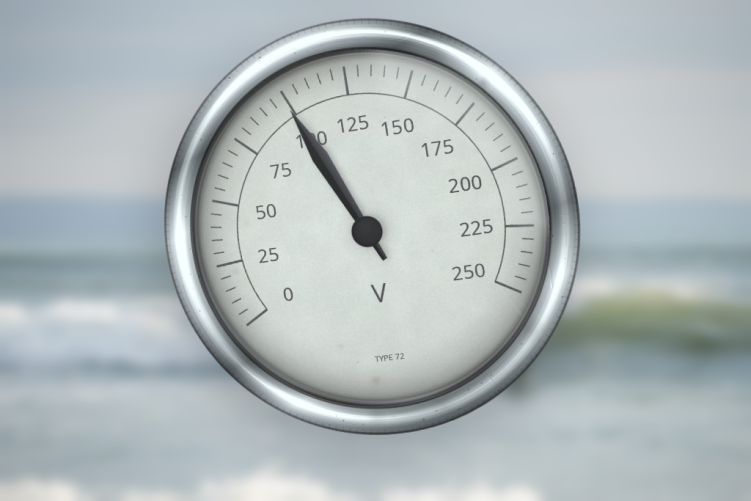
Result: 100 V
